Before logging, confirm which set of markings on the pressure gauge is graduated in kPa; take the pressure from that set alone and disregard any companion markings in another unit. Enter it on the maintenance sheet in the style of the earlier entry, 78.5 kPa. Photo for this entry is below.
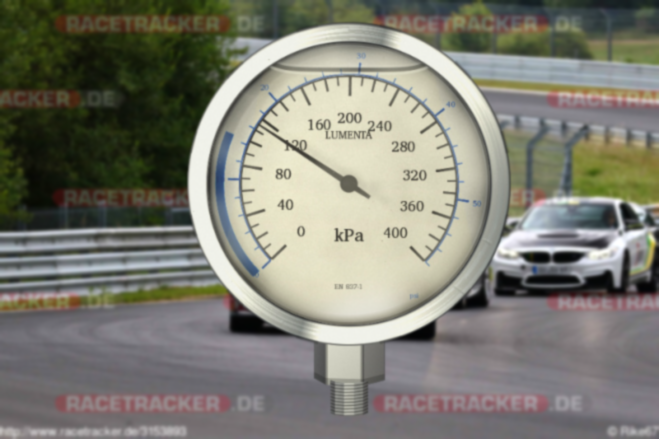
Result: 115 kPa
